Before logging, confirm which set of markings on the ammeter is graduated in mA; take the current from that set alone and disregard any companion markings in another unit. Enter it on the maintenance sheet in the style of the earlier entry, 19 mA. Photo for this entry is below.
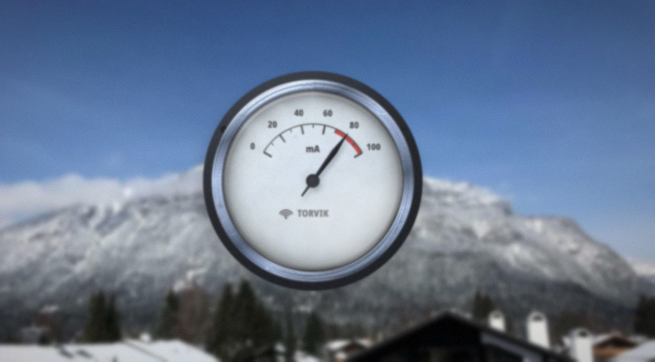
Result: 80 mA
